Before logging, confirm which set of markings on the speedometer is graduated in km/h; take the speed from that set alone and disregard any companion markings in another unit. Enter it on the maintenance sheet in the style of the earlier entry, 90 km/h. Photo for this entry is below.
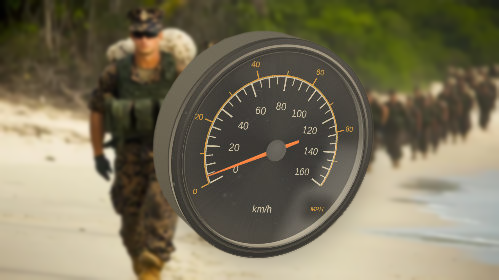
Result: 5 km/h
